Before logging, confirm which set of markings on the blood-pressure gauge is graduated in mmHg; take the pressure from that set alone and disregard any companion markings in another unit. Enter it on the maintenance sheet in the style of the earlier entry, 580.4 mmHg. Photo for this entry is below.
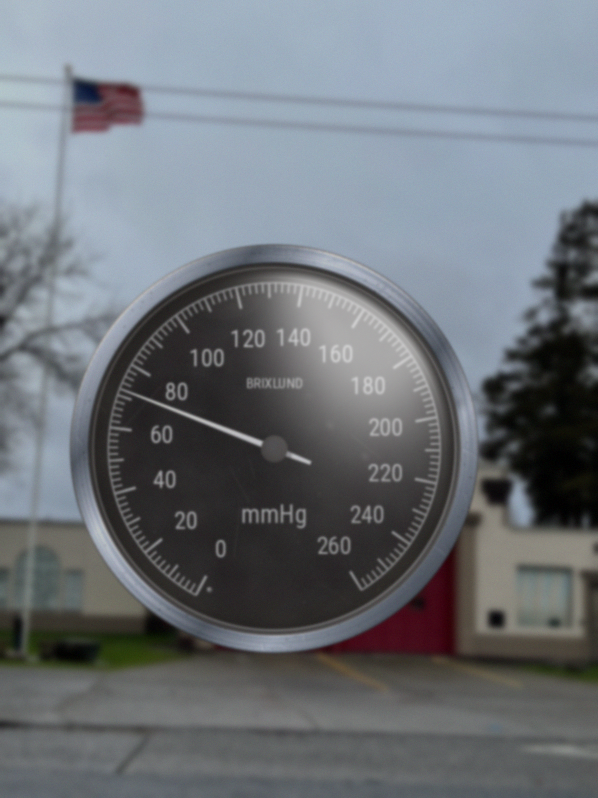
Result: 72 mmHg
